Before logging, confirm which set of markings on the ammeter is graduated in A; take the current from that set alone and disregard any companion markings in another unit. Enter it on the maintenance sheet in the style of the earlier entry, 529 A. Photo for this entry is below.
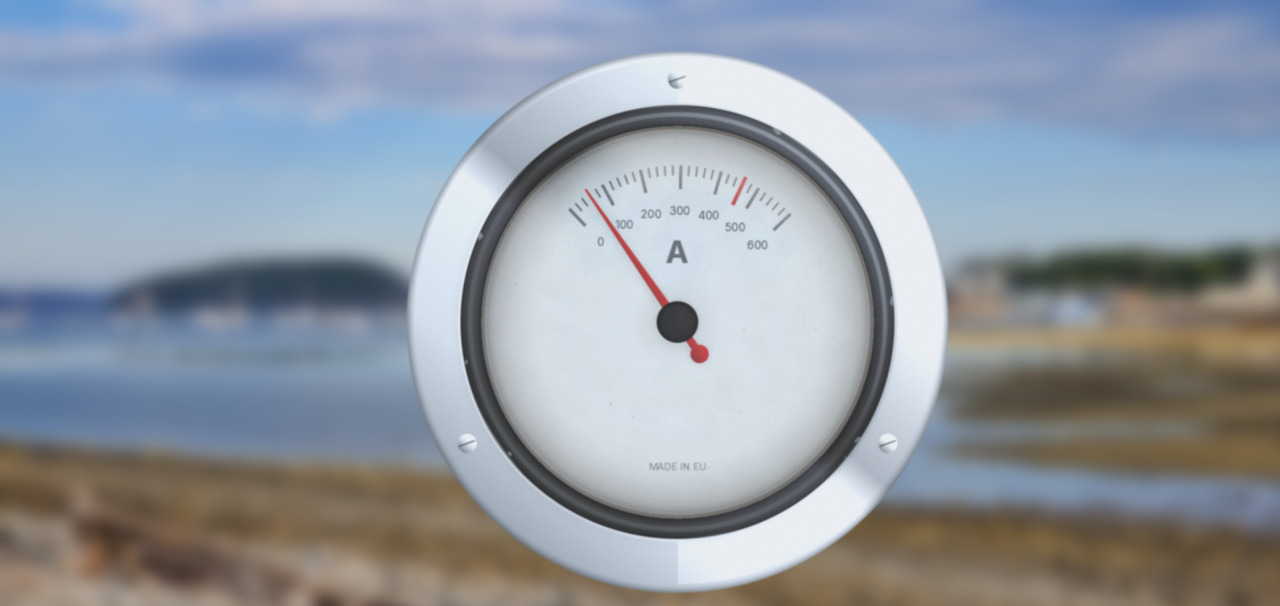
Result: 60 A
